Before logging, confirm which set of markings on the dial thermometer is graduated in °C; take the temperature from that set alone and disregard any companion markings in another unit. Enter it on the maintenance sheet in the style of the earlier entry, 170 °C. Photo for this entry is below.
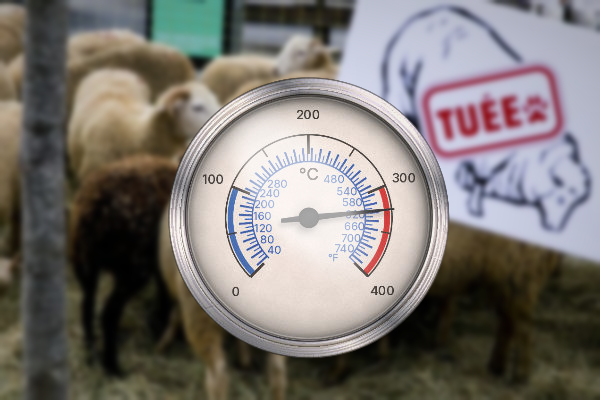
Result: 325 °C
